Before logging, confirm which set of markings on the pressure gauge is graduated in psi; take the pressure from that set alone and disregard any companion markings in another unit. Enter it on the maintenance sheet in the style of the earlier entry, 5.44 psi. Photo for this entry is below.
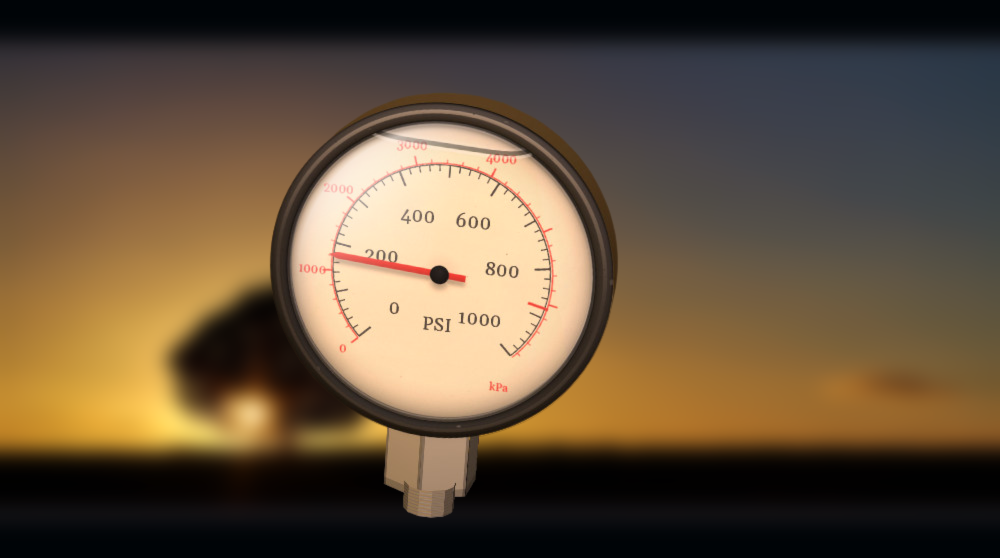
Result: 180 psi
